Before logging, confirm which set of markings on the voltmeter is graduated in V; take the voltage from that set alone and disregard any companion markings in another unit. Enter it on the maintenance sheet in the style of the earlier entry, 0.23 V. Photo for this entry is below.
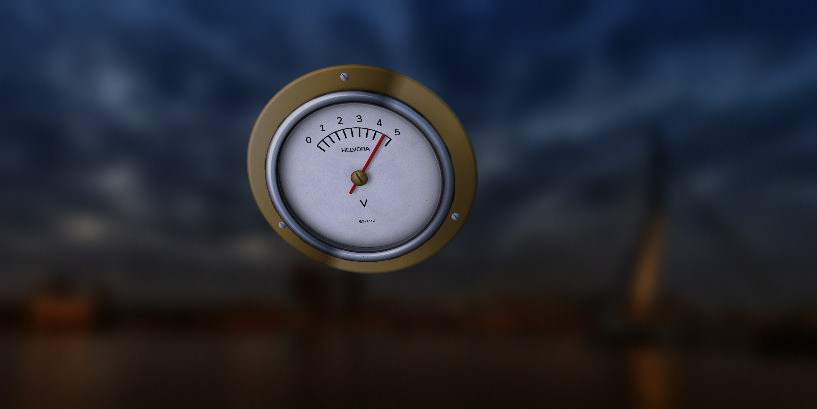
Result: 4.5 V
